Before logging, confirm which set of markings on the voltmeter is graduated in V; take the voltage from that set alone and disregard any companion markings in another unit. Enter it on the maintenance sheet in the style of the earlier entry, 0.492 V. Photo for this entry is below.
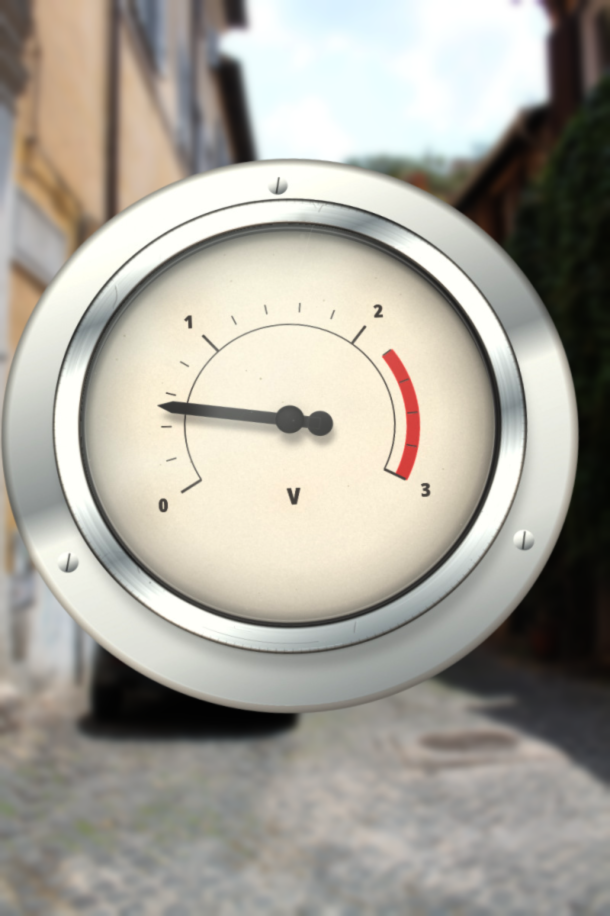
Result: 0.5 V
